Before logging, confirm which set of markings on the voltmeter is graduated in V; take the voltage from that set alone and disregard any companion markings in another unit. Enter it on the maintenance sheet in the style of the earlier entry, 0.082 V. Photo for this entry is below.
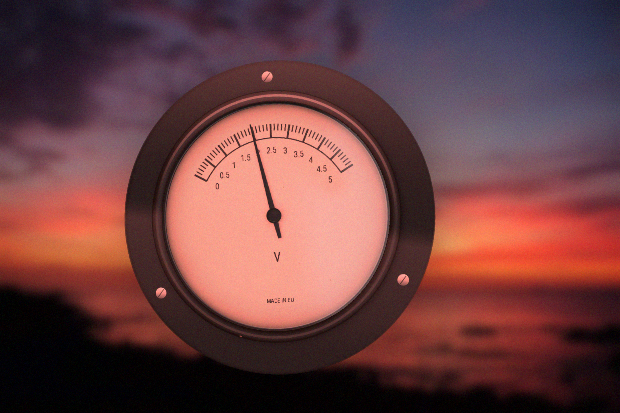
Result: 2 V
